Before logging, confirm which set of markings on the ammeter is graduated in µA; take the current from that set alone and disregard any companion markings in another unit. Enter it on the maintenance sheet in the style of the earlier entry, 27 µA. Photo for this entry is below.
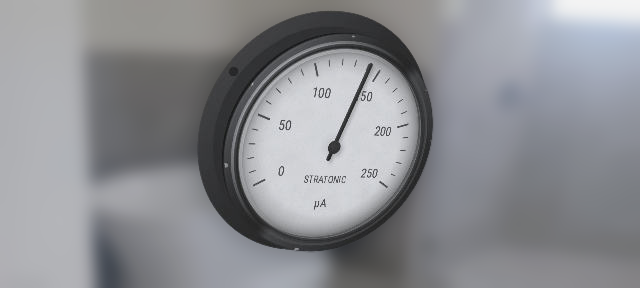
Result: 140 µA
